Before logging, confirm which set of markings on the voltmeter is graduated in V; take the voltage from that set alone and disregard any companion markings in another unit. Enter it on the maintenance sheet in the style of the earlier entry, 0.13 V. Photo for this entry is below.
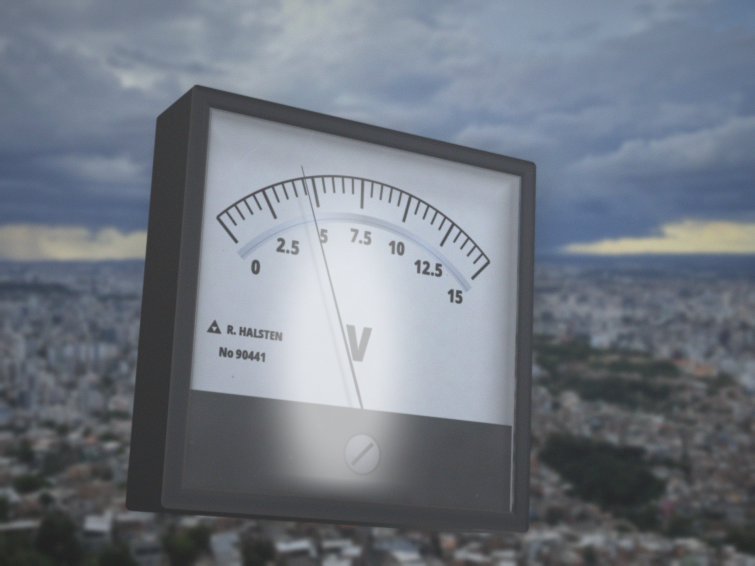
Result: 4.5 V
